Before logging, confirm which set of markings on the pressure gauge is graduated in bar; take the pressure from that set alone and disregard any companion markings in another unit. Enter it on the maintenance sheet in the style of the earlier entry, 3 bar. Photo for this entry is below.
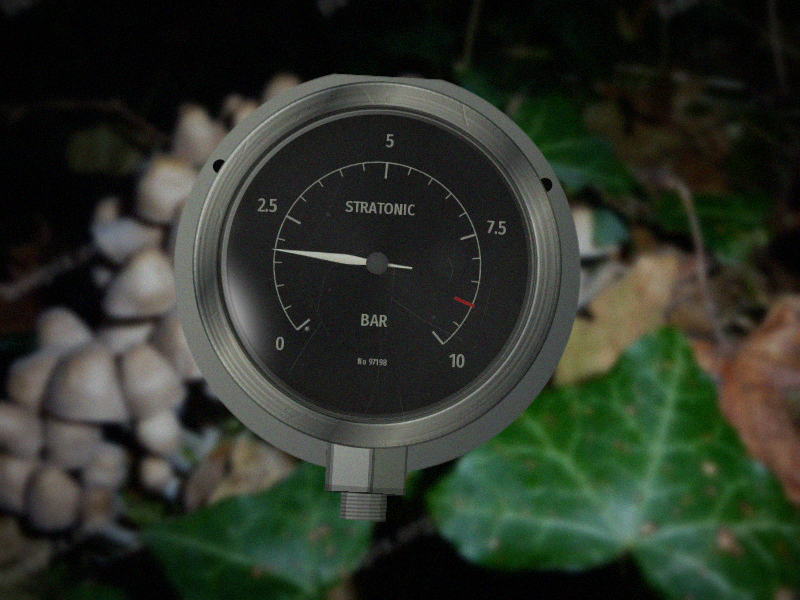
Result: 1.75 bar
